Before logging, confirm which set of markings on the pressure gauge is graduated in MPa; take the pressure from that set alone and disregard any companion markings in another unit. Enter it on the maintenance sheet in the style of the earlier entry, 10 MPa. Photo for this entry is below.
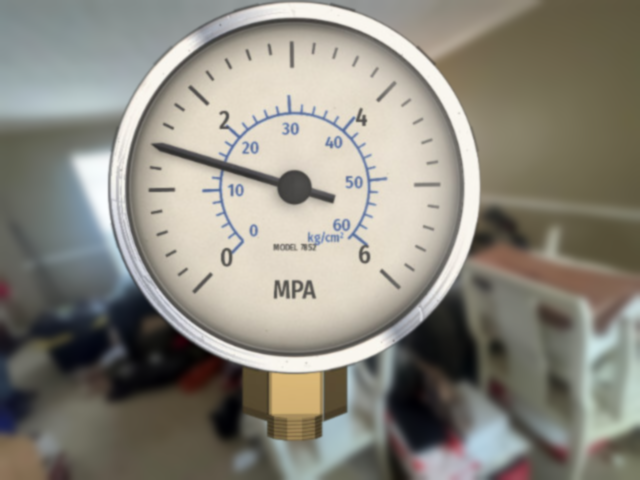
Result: 1.4 MPa
